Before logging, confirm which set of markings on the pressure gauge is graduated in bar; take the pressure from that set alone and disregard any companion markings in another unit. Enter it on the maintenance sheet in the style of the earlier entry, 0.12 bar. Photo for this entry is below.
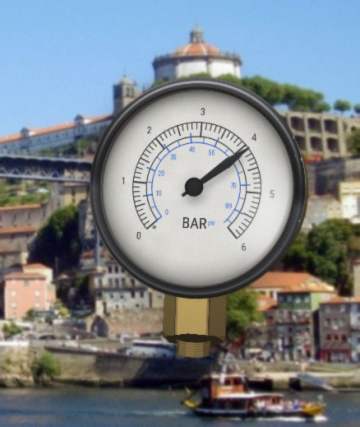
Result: 4.1 bar
